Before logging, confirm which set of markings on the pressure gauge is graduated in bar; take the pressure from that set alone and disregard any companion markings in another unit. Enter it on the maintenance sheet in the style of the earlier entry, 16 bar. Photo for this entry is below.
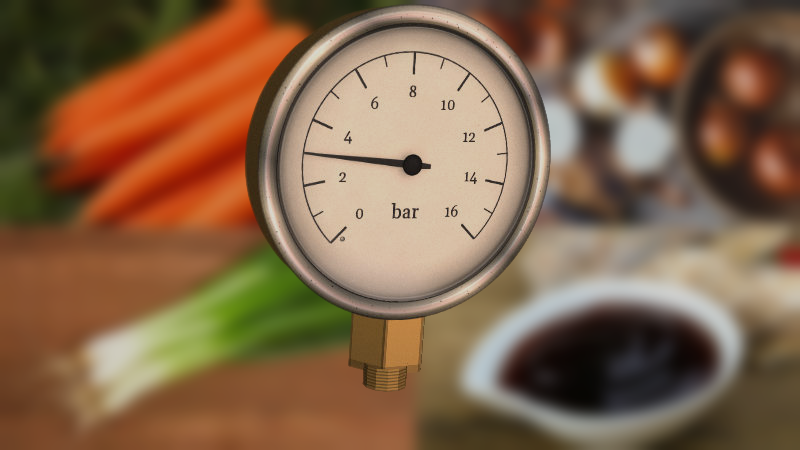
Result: 3 bar
